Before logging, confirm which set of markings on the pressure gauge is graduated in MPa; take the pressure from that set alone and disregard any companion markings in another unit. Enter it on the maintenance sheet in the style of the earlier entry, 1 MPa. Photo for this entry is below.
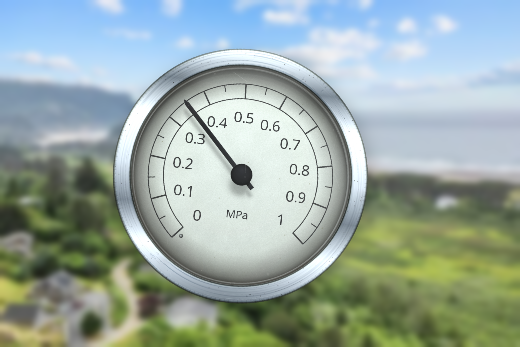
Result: 0.35 MPa
